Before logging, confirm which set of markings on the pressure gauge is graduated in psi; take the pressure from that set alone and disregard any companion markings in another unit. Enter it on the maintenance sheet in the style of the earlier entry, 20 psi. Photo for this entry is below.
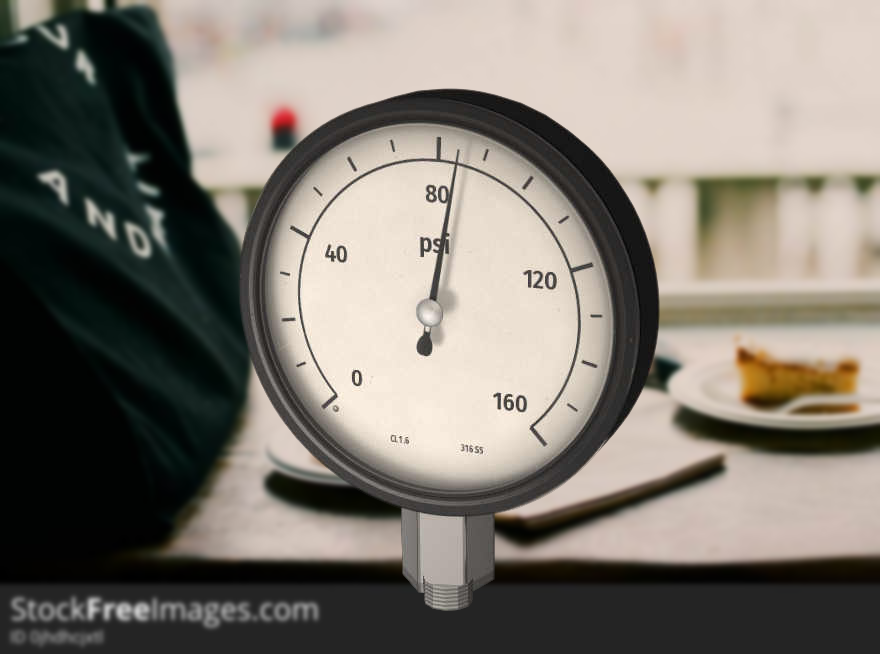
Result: 85 psi
